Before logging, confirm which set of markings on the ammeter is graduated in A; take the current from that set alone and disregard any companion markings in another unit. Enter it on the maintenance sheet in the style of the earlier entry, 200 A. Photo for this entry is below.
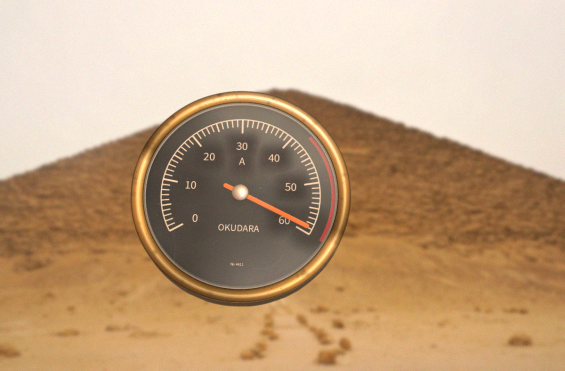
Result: 59 A
